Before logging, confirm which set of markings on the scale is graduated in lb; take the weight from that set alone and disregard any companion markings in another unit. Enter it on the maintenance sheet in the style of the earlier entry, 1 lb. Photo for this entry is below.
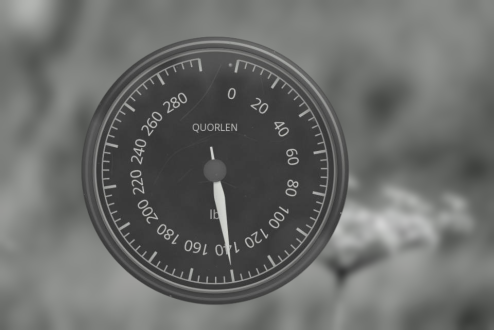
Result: 140 lb
